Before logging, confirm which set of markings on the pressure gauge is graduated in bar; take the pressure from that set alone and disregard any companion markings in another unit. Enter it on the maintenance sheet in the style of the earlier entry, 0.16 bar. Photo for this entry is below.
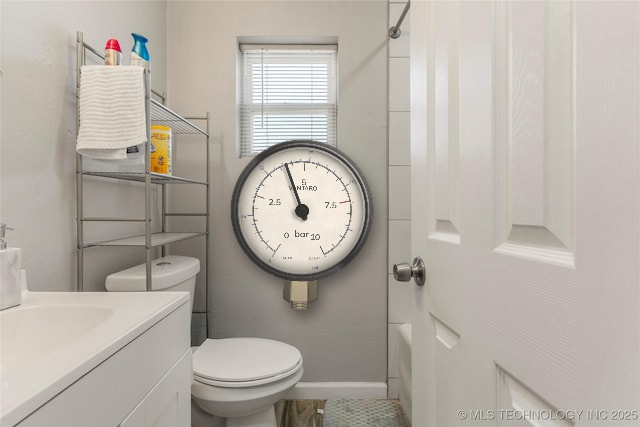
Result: 4.25 bar
